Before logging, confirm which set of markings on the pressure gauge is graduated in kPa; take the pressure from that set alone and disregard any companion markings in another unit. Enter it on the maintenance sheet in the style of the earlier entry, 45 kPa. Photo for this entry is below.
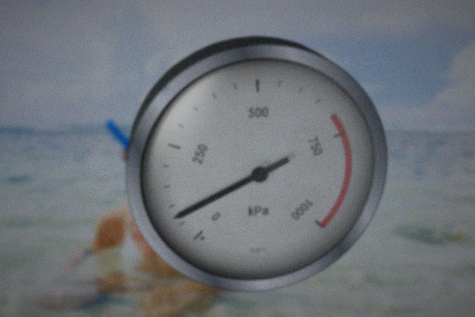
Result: 75 kPa
